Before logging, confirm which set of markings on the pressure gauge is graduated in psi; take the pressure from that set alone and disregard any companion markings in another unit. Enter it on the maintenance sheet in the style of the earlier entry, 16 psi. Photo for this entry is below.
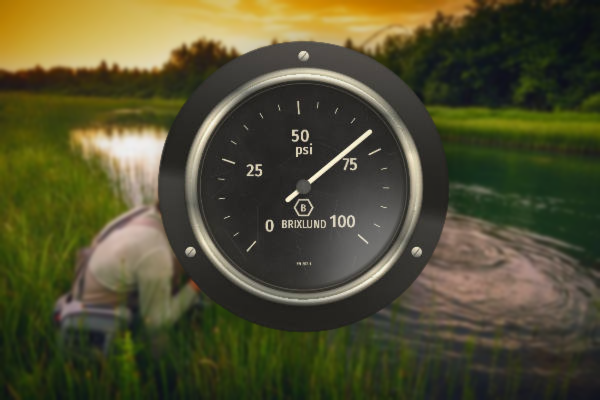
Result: 70 psi
